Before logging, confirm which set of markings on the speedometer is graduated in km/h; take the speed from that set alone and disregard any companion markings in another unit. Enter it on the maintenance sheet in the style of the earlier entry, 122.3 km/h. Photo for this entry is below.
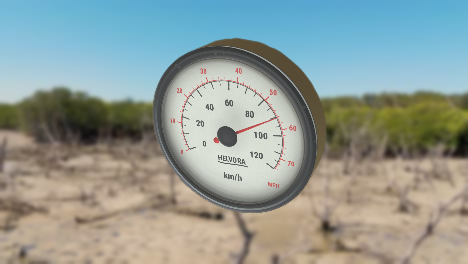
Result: 90 km/h
